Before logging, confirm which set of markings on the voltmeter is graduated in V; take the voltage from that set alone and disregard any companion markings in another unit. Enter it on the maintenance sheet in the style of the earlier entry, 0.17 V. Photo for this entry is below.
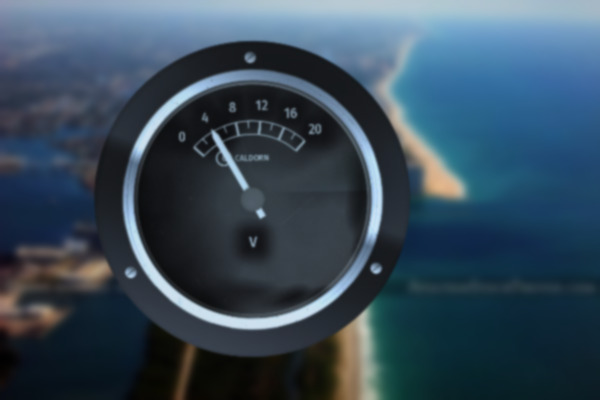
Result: 4 V
